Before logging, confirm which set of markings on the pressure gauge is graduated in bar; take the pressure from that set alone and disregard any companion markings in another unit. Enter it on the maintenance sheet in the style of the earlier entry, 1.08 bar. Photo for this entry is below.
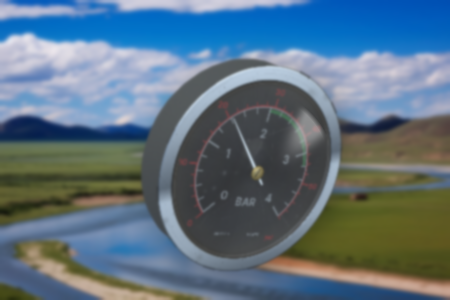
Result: 1.4 bar
